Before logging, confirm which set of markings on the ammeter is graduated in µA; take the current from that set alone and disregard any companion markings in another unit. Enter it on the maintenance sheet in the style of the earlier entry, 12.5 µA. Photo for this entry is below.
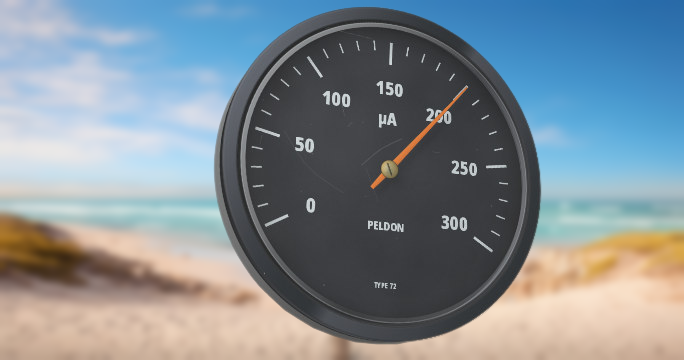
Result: 200 µA
